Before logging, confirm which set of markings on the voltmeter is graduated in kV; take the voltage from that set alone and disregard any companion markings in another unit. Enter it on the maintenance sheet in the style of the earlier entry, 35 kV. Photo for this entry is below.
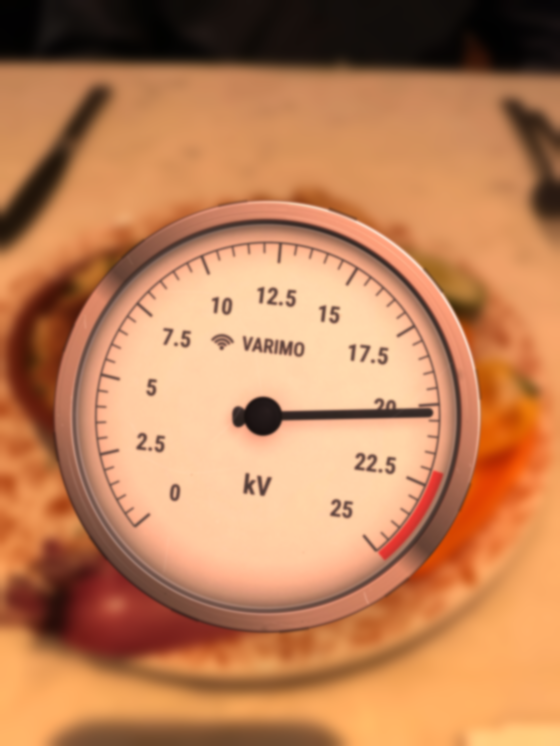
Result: 20.25 kV
